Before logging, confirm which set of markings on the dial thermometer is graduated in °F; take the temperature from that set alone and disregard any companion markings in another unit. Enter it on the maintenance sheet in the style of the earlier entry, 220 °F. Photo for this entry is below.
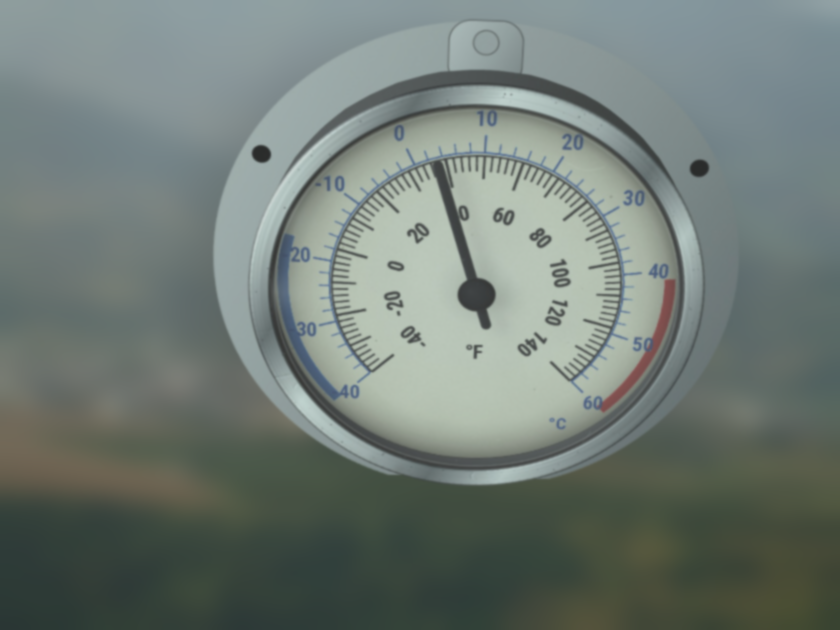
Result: 38 °F
